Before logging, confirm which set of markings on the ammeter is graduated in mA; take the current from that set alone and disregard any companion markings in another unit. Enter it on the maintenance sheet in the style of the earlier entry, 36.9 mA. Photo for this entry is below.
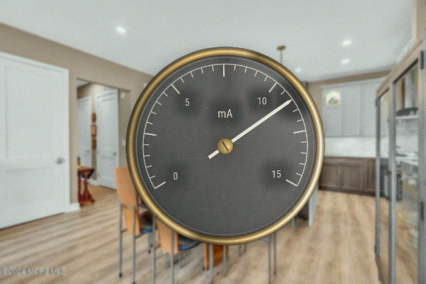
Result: 11 mA
